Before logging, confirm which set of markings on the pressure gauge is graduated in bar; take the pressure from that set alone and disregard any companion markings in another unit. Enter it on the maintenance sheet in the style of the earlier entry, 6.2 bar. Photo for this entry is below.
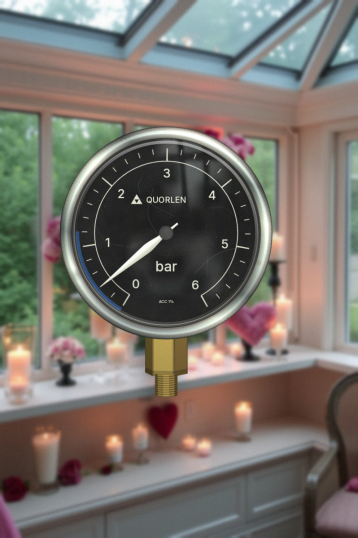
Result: 0.4 bar
